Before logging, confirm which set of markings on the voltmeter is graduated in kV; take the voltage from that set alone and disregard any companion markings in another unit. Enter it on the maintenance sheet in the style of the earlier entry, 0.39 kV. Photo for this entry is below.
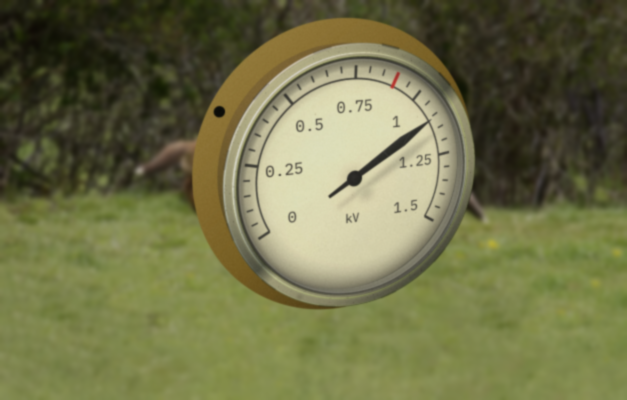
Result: 1.1 kV
